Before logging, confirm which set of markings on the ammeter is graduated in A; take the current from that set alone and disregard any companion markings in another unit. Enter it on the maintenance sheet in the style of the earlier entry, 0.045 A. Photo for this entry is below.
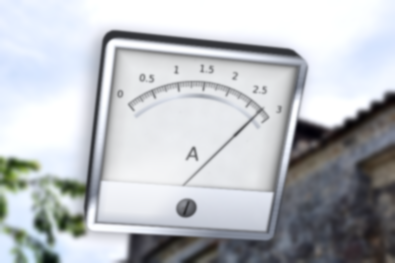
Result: 2.75 A
